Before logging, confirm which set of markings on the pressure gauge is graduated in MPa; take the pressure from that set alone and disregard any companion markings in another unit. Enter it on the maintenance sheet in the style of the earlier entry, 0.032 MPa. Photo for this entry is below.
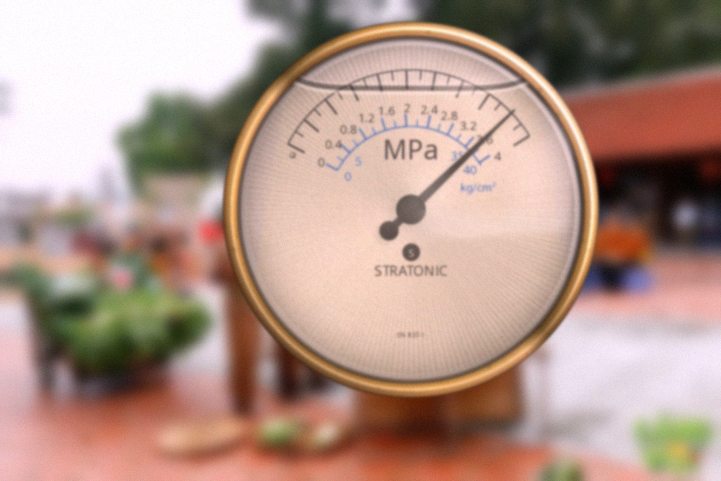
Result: 3.6 MPa
